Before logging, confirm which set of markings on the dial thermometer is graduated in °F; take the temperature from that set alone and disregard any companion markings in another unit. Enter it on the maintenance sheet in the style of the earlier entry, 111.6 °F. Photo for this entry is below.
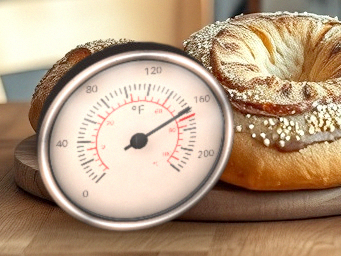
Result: 160 °F
